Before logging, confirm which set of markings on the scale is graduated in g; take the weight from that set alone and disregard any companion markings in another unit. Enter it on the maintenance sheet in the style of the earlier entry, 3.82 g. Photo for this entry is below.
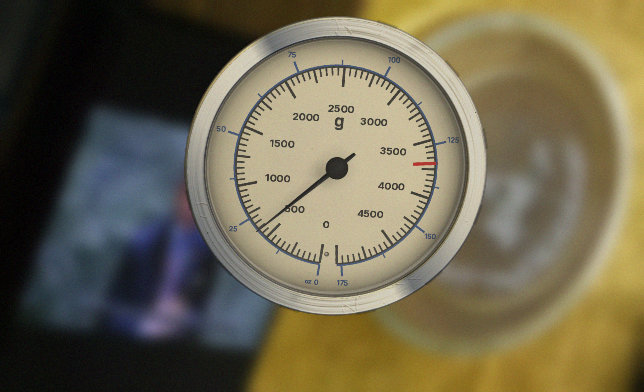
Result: 600 g
